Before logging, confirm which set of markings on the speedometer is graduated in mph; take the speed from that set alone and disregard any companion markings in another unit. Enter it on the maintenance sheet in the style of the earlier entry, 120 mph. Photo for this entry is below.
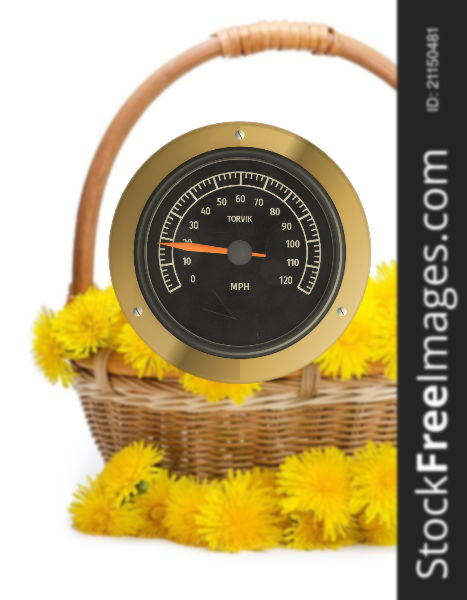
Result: 18 mph
